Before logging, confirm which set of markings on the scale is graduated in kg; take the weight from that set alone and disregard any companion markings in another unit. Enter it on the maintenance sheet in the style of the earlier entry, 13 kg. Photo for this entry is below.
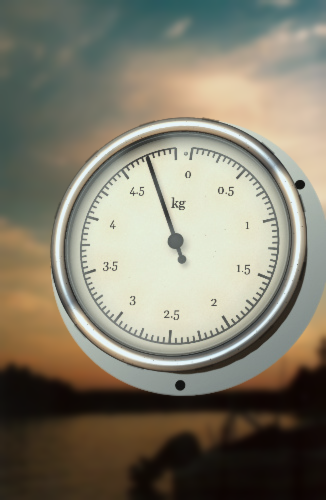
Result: 4.75 kg
